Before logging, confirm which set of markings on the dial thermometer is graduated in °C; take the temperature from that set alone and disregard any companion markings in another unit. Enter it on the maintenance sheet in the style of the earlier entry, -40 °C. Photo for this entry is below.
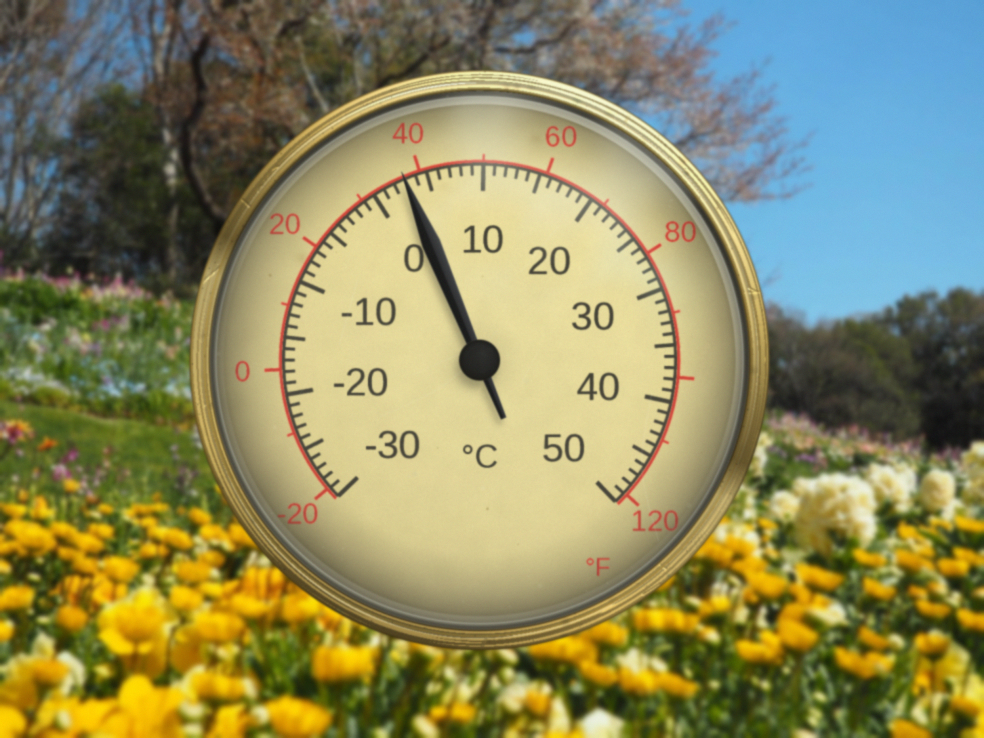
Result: 3 °C
